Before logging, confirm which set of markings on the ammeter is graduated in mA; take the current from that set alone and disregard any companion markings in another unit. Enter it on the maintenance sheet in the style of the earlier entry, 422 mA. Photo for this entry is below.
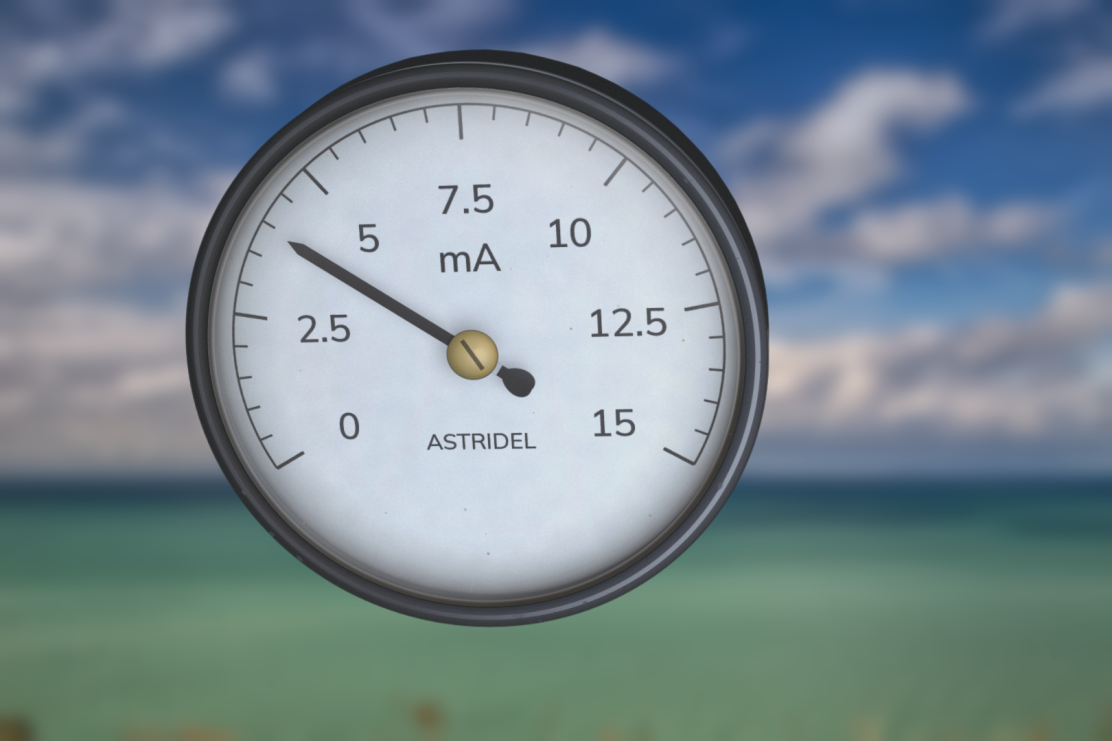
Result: 4 mA
